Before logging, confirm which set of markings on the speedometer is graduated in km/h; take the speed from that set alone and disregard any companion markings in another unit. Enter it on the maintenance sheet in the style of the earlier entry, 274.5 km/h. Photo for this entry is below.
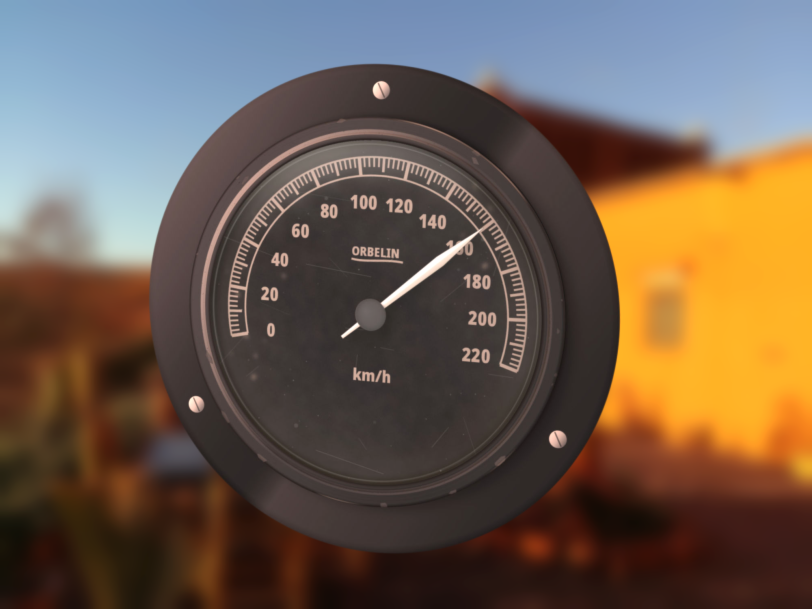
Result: 160 km/h
